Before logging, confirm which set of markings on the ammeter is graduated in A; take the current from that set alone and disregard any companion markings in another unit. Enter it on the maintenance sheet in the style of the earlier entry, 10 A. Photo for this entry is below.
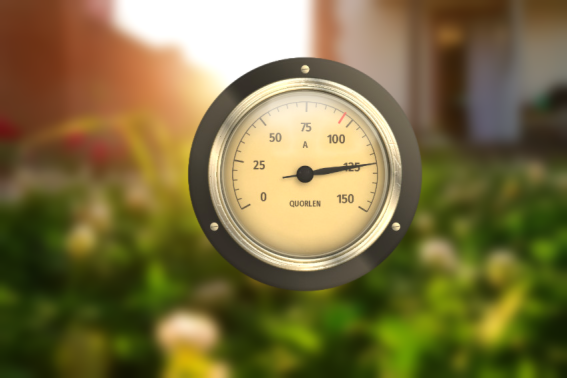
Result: 125 A
